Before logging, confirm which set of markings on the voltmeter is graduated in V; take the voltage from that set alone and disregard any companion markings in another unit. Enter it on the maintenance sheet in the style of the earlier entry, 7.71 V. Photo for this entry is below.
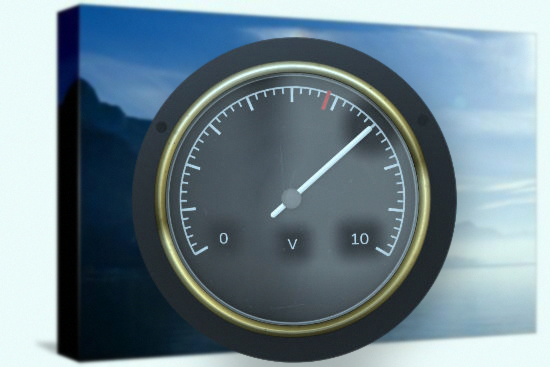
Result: 7 V
